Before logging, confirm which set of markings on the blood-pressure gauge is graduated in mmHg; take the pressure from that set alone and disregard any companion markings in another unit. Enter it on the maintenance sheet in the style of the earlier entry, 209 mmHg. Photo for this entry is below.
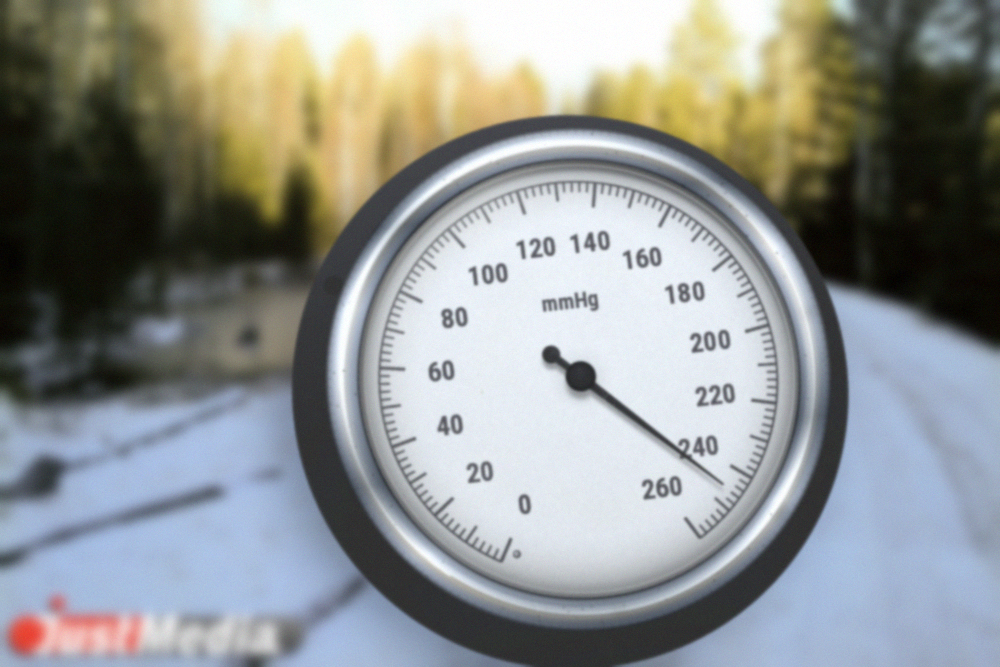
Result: 246 mmHg
